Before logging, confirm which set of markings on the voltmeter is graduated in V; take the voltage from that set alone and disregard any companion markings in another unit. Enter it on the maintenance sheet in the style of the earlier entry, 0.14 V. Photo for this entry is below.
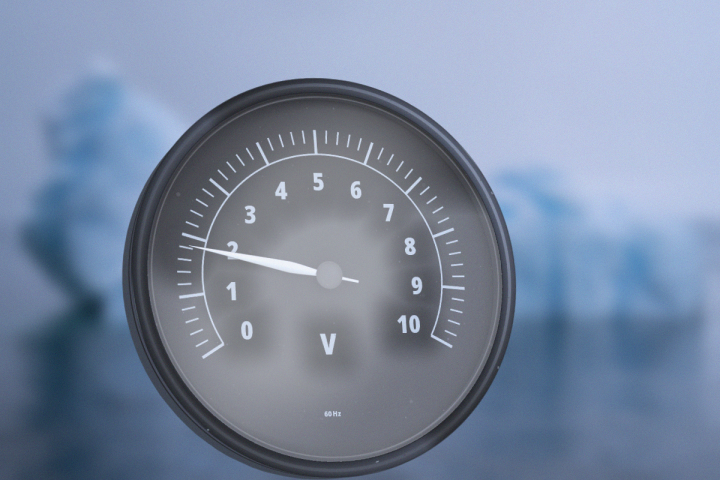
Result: 1.8 V
